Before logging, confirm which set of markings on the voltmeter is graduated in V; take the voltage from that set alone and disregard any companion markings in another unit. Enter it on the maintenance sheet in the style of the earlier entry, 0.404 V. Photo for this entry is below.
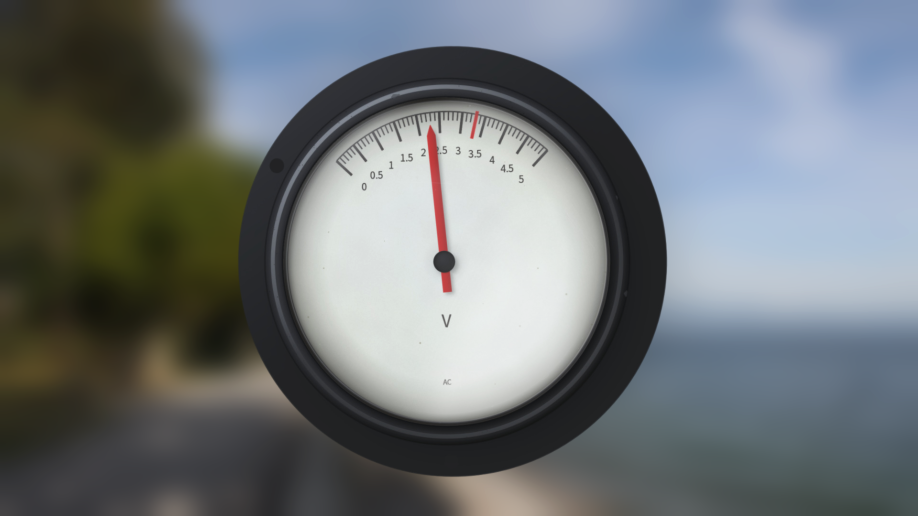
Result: 2.3 V
